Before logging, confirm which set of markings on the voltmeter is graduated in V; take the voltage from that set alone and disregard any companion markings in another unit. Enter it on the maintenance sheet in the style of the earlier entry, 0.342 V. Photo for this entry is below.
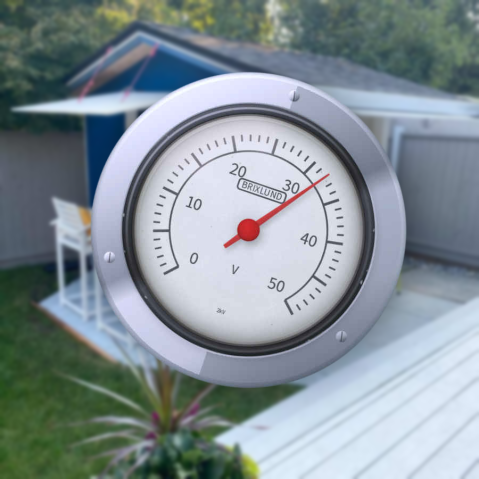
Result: 32 V
